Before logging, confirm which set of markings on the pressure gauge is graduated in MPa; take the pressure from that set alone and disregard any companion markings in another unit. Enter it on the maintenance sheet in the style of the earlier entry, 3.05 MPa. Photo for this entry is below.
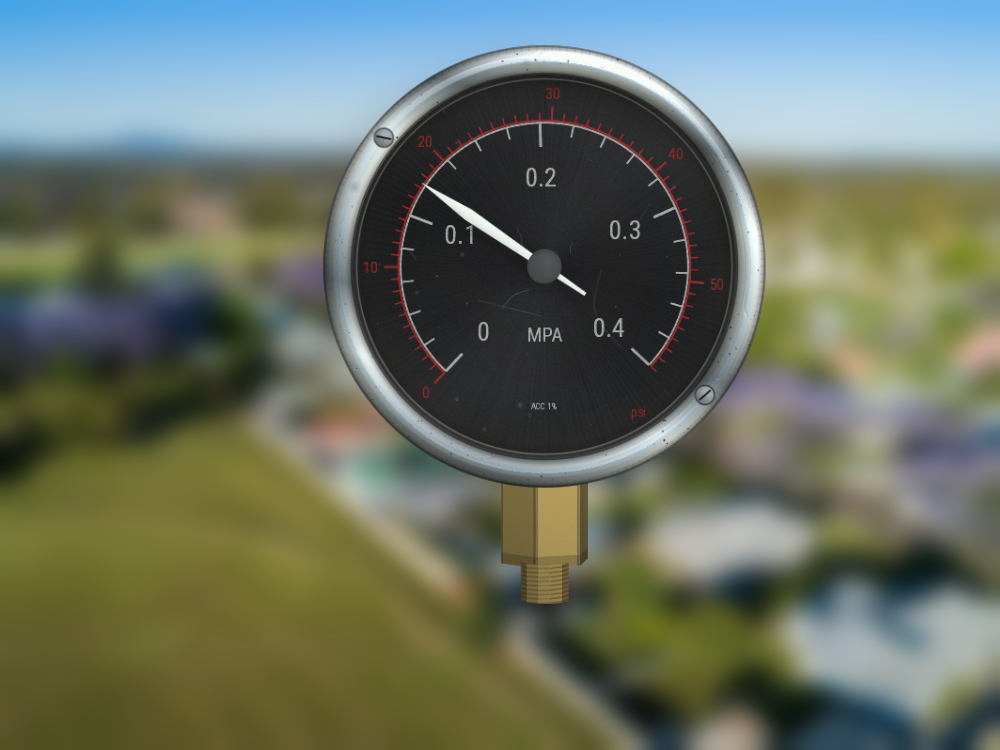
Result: 0.12 MPa
